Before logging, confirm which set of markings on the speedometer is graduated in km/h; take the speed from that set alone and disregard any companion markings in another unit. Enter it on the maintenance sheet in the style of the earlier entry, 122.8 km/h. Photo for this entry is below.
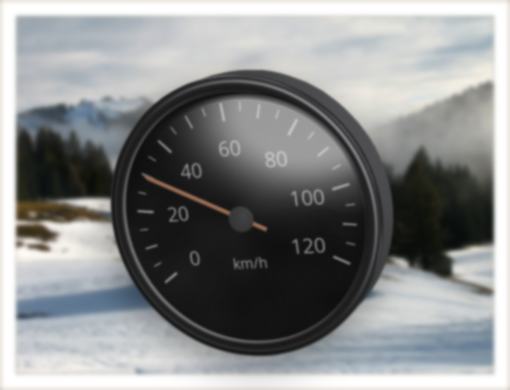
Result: 30 km/h
